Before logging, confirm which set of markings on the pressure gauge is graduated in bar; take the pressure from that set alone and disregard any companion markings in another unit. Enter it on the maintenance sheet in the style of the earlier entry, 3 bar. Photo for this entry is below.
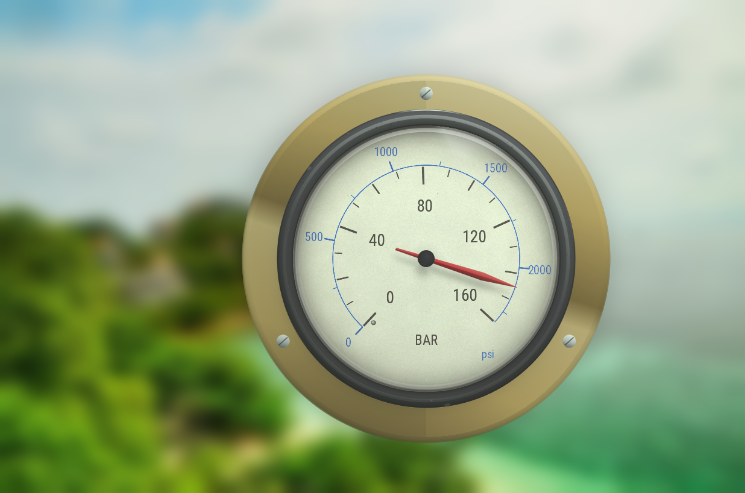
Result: 145 bar
